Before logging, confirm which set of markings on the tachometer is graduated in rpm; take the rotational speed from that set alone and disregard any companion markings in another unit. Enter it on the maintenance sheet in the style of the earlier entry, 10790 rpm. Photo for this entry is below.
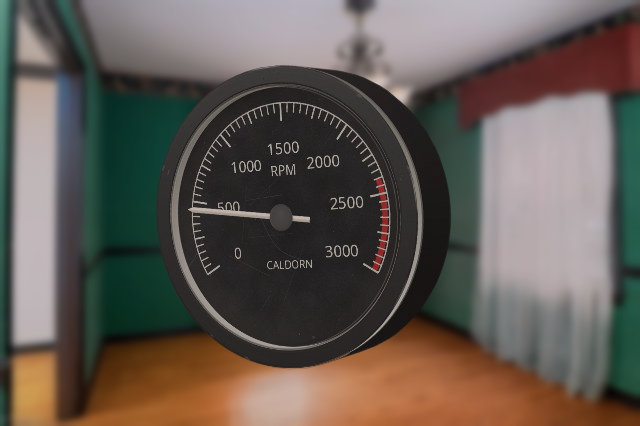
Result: 450 rpm
